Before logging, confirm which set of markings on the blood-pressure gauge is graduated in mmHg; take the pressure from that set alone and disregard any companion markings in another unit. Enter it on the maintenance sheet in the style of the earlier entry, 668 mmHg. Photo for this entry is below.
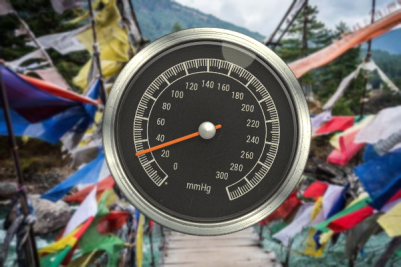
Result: 30 mmHg
